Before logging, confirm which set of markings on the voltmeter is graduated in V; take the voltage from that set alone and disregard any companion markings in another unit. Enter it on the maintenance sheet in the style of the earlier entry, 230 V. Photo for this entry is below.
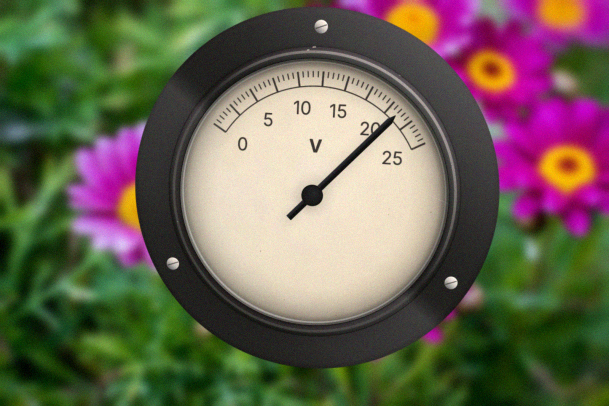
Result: 21 V
